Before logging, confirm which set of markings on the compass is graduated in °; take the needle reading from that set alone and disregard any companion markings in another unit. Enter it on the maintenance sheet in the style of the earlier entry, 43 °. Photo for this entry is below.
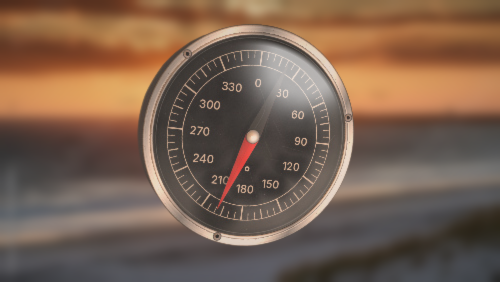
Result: 200 °
